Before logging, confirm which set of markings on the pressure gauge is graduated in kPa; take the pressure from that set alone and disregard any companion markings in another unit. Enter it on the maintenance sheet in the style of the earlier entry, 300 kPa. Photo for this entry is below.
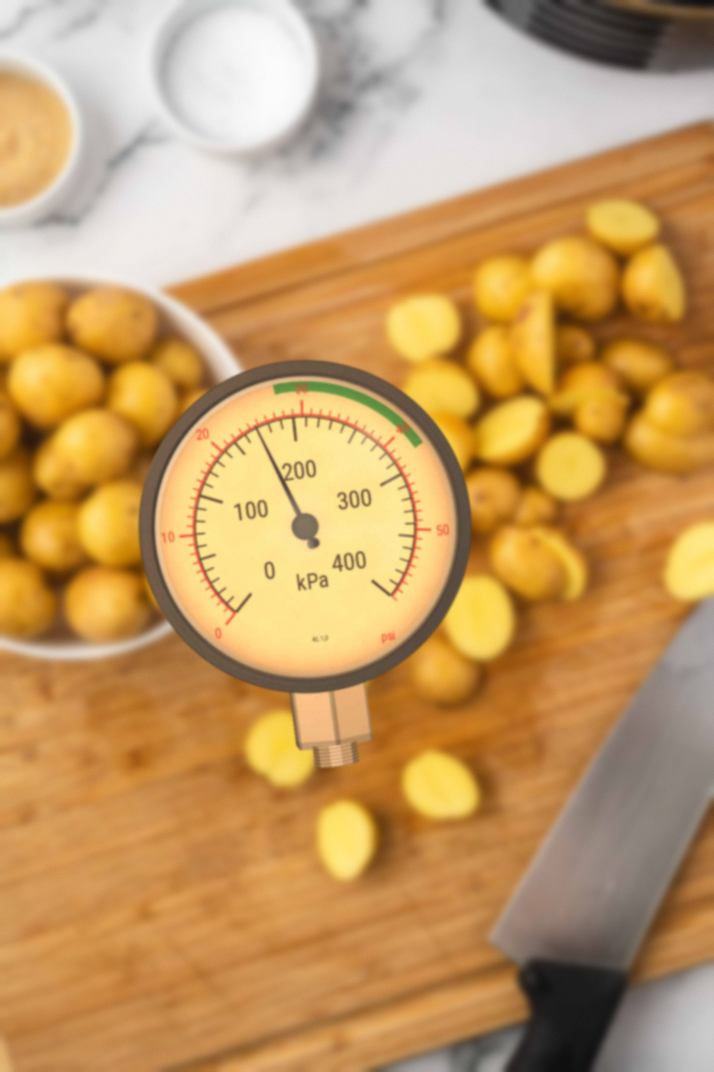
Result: 170 kPa
